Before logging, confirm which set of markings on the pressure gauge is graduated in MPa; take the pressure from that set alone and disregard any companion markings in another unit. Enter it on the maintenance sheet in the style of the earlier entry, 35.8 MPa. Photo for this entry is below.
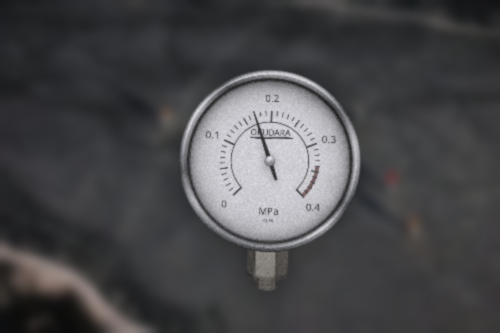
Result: 0.17 MPa
